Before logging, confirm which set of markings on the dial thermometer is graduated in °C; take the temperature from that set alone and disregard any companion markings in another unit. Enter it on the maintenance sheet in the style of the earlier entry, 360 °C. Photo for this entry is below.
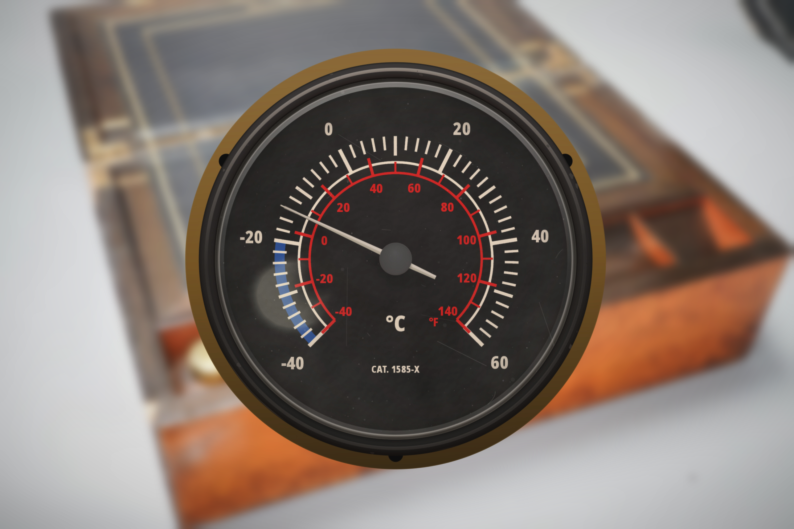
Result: -14 °C
